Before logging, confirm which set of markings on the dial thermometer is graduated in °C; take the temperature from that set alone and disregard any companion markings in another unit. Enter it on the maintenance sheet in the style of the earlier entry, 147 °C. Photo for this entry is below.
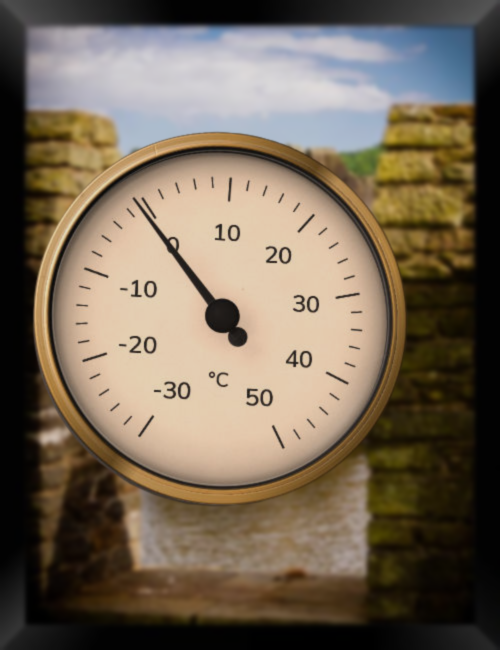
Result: -1 °C
